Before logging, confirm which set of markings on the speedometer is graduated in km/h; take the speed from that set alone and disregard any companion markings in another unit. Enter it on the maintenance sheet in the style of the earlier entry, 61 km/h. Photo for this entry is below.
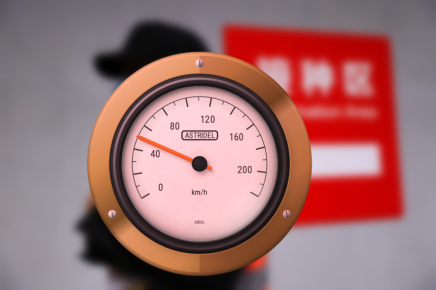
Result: 50 km/h
